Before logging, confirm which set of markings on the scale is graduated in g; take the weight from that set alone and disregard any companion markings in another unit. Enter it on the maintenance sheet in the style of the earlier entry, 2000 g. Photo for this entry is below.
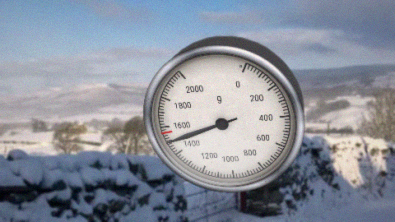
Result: 1500 g
